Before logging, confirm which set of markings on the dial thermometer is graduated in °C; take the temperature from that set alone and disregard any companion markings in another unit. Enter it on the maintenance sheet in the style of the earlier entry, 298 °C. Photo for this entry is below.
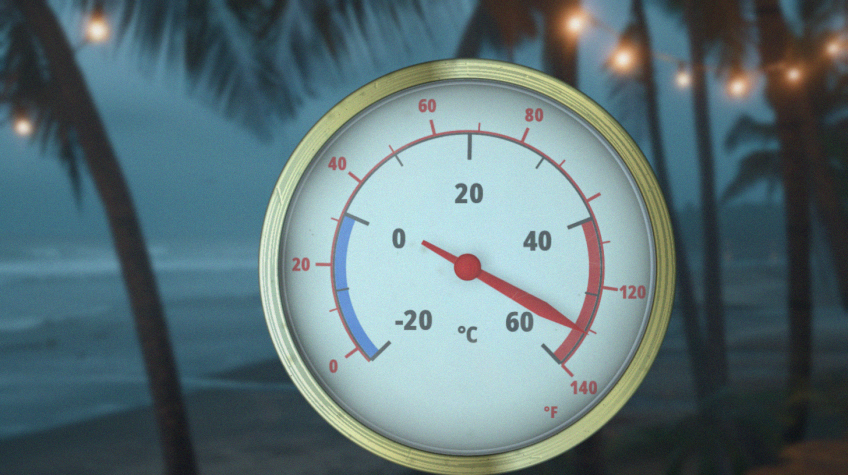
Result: 55 °C
